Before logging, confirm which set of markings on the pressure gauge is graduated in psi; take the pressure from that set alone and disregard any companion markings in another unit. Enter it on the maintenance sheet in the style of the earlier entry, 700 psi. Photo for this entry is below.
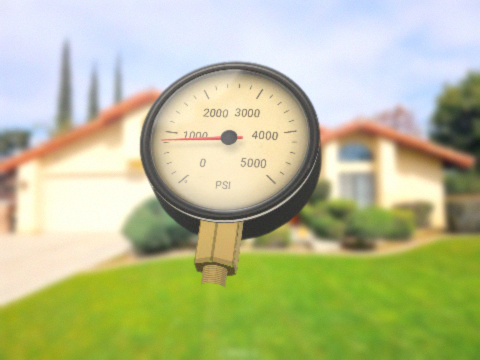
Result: 800 psi
